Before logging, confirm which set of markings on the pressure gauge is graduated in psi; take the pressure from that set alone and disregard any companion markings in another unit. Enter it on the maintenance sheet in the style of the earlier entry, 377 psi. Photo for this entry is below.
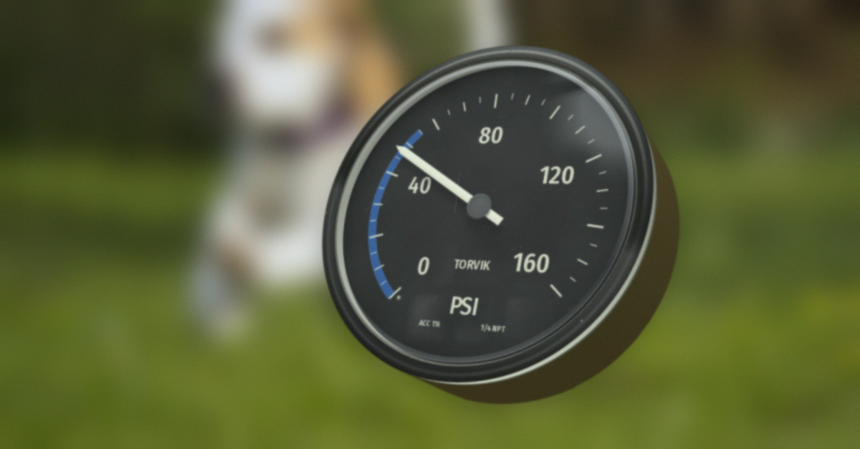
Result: 47.5 psi
